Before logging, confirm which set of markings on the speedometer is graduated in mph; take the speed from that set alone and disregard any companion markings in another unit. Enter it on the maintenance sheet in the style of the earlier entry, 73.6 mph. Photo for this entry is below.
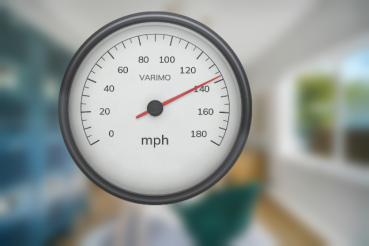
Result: 137.5 mph
